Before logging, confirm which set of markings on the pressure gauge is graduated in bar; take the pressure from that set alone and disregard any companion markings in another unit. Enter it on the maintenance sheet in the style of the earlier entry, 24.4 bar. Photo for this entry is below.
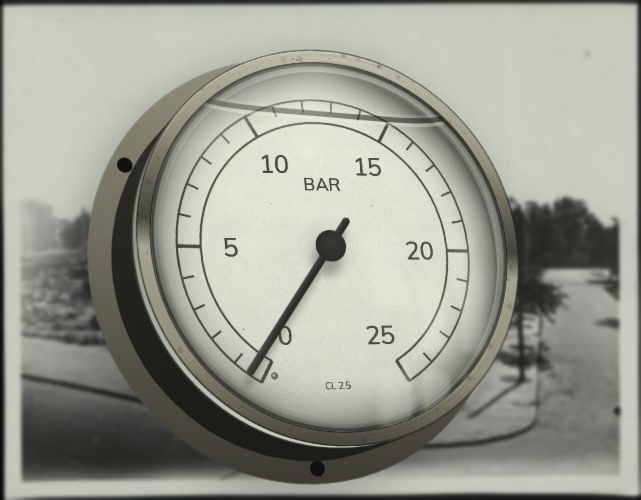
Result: 0.5 bar
